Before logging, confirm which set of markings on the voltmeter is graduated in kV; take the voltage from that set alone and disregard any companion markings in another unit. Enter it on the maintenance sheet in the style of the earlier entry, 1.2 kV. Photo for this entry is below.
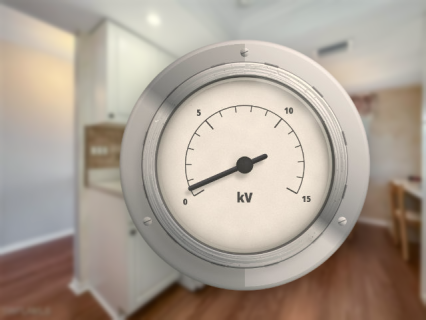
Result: 0.5 kV
